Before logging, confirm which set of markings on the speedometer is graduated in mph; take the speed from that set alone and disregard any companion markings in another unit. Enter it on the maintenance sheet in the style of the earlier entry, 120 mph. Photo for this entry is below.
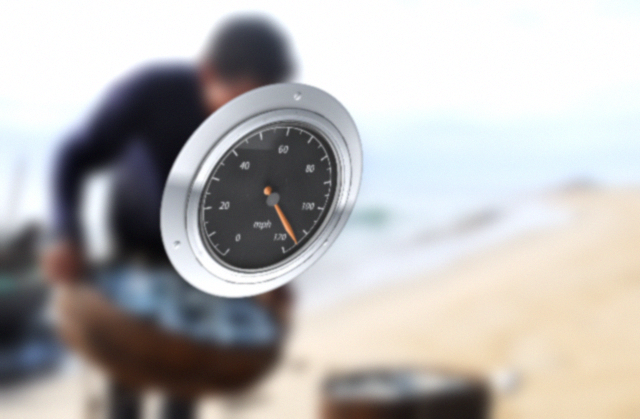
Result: 115 mph
